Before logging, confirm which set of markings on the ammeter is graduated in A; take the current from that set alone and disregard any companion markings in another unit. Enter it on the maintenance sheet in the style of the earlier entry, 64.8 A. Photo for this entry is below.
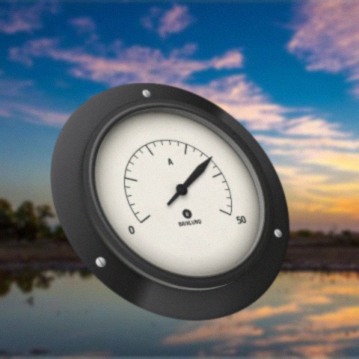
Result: 36 A
